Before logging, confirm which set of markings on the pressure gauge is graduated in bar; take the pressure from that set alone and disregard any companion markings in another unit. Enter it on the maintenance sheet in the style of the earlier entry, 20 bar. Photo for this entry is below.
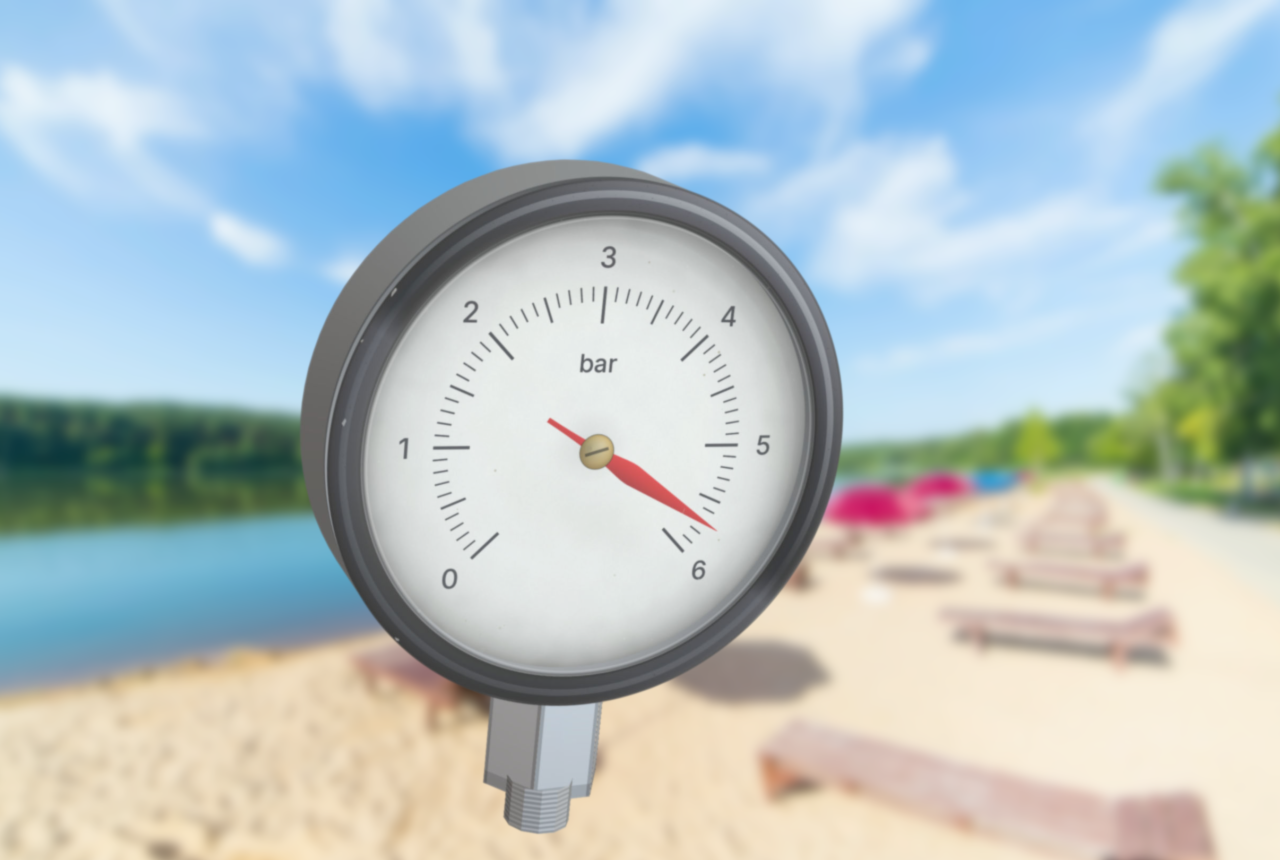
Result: 5.7 bar
